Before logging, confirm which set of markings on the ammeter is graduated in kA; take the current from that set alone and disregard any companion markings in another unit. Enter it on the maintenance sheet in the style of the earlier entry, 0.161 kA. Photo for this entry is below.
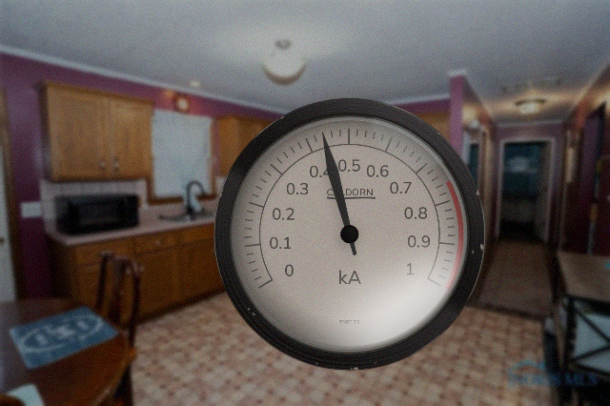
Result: 0.44 kA
